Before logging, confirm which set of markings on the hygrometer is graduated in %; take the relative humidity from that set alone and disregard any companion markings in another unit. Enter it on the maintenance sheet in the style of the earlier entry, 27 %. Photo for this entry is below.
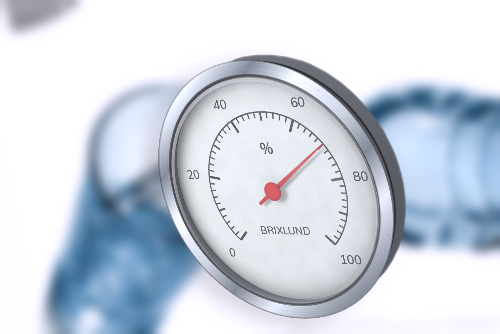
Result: 70 %
